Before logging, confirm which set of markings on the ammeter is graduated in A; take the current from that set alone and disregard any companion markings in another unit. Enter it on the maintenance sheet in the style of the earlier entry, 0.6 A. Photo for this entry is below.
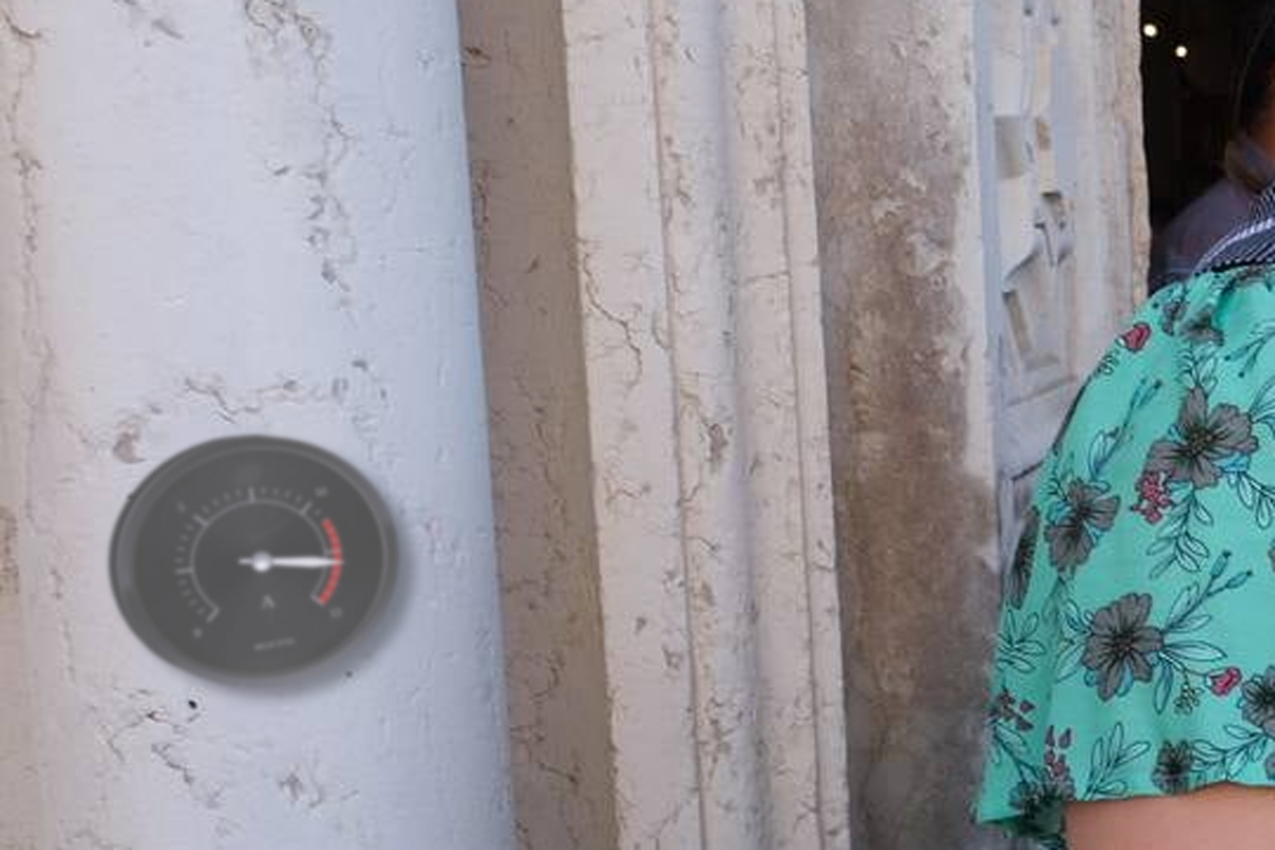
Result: 13 A
